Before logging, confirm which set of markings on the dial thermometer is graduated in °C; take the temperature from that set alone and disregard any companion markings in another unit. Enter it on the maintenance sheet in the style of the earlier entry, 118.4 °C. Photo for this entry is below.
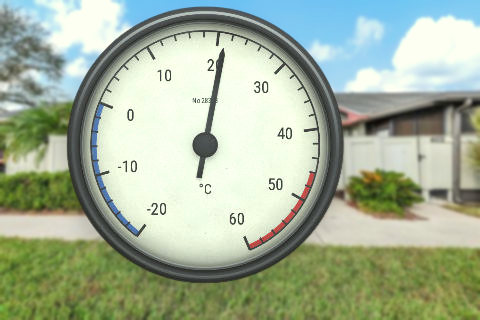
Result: 21 °C
